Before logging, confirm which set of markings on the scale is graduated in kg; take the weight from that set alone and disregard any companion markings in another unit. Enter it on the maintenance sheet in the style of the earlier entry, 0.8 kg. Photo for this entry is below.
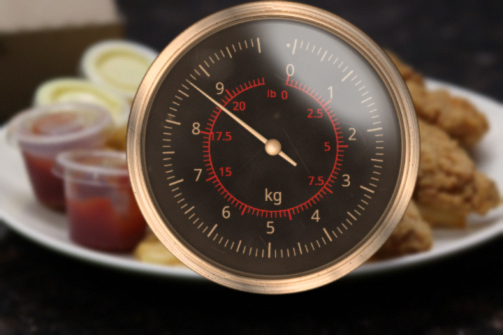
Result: 8.7 kg
